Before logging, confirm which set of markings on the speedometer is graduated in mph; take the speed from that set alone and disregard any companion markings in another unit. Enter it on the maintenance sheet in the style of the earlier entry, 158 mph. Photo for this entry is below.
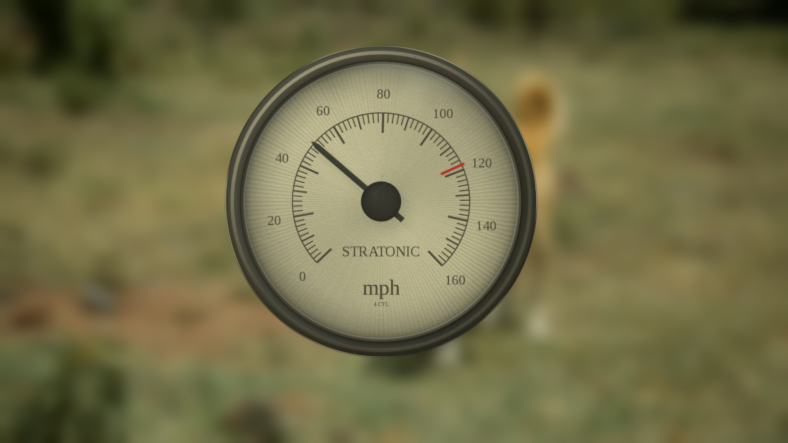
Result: 50 mph
